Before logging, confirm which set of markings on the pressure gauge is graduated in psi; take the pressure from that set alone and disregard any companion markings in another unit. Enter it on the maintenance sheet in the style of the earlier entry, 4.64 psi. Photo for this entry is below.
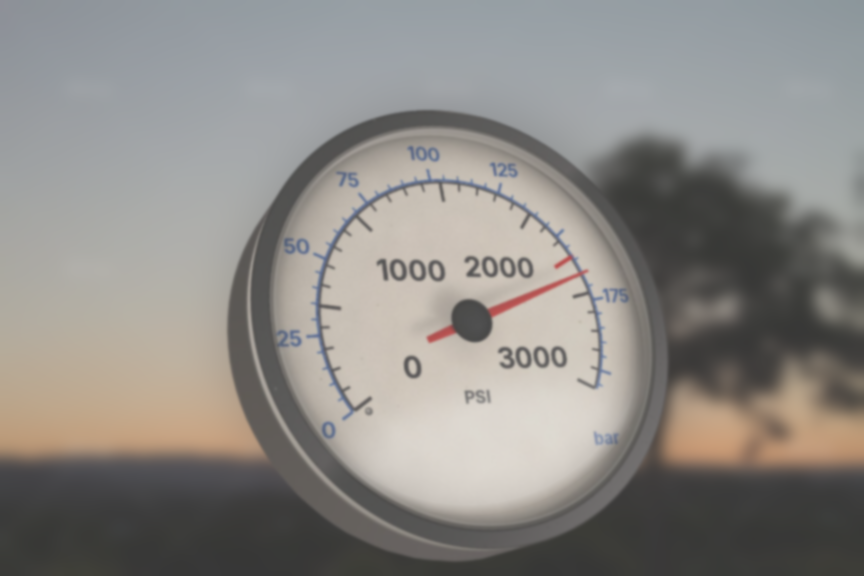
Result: 2400 psi
